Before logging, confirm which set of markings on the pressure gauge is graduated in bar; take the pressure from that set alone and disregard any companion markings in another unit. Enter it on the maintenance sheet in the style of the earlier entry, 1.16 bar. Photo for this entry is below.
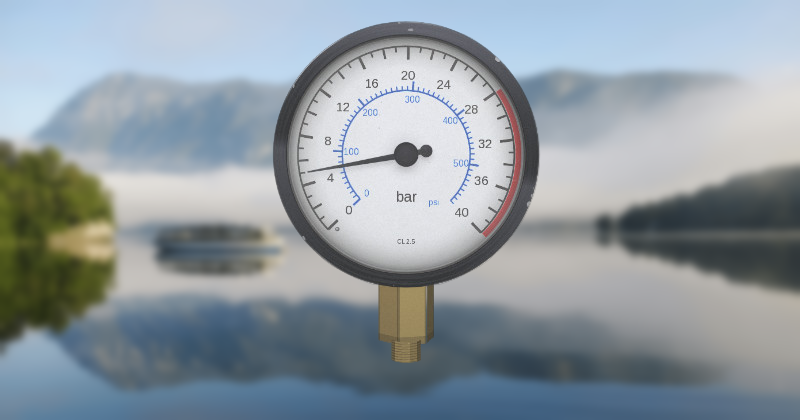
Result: 5 bar
